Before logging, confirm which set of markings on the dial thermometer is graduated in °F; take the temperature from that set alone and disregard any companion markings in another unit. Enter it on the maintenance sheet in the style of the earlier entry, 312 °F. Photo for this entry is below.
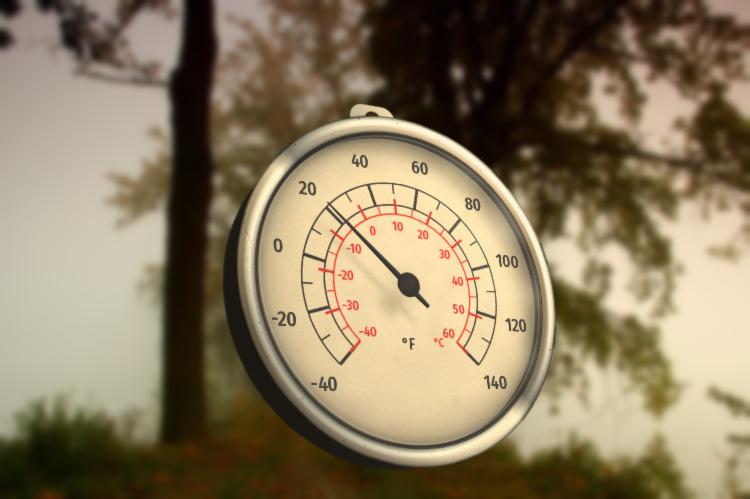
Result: 20 °F
